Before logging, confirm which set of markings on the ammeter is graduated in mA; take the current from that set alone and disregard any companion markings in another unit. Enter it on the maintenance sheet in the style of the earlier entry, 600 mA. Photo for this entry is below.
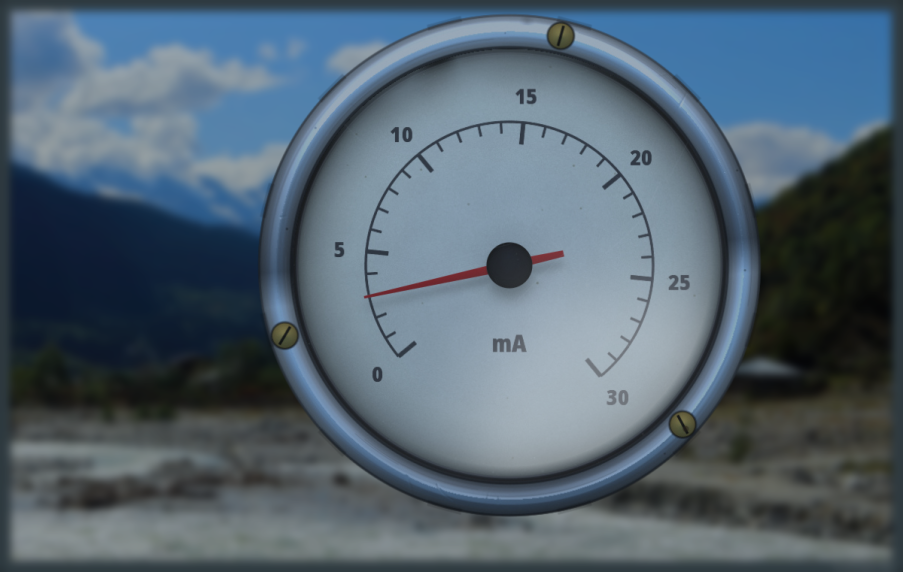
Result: 3 mA
